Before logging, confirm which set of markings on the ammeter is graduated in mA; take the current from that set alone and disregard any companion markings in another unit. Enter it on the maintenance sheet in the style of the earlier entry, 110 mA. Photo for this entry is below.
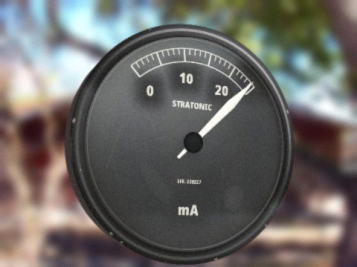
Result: 24 mA
